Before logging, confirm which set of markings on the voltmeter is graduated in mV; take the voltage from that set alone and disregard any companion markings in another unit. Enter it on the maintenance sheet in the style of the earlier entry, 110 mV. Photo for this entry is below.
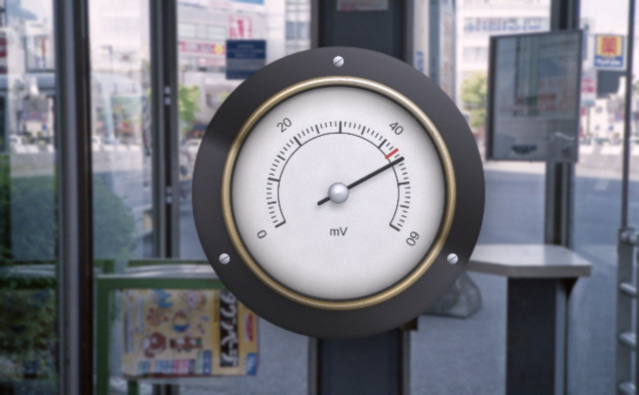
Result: 45 mV
